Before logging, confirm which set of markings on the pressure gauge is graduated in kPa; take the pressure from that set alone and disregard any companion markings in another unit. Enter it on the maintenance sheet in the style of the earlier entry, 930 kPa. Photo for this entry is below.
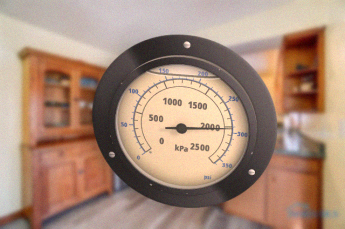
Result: 2000 kPa
